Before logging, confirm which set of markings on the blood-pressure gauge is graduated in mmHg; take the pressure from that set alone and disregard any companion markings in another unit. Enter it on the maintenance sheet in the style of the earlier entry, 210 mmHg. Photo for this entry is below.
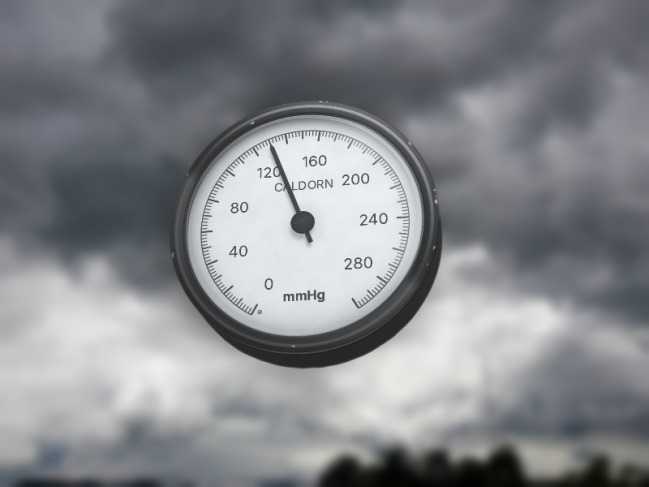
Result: 130 mmHg
